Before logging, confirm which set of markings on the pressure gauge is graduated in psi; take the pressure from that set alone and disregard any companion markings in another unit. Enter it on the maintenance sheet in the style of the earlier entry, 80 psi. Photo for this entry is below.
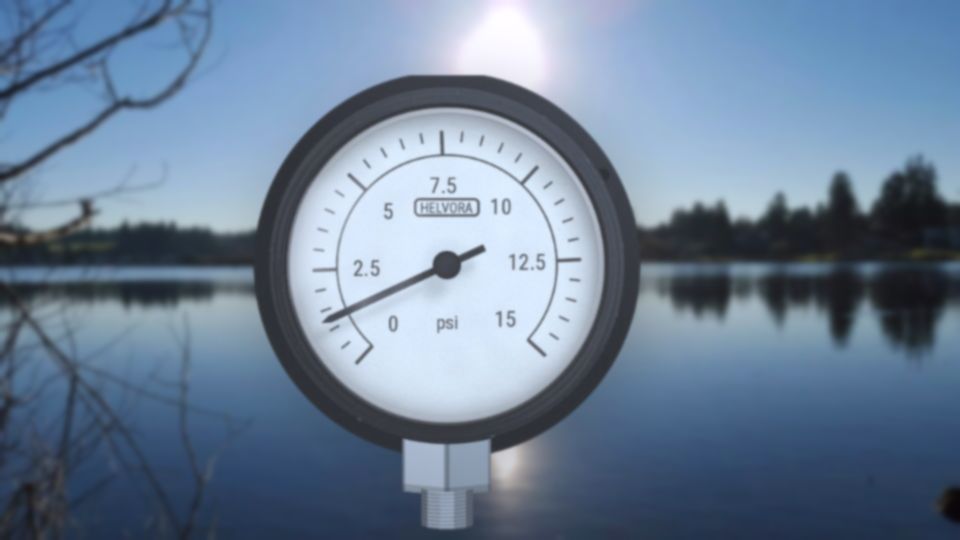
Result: 1.25 psi
